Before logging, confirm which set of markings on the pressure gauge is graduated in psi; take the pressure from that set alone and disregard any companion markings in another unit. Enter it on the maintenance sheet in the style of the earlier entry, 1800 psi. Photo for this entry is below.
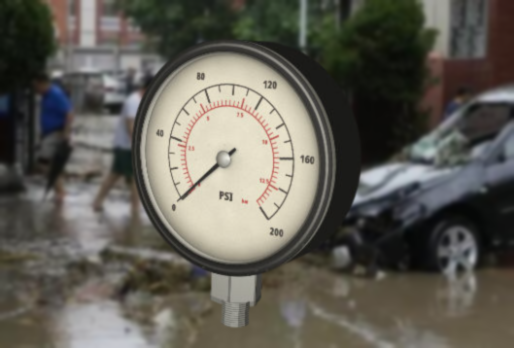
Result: 0 psi
